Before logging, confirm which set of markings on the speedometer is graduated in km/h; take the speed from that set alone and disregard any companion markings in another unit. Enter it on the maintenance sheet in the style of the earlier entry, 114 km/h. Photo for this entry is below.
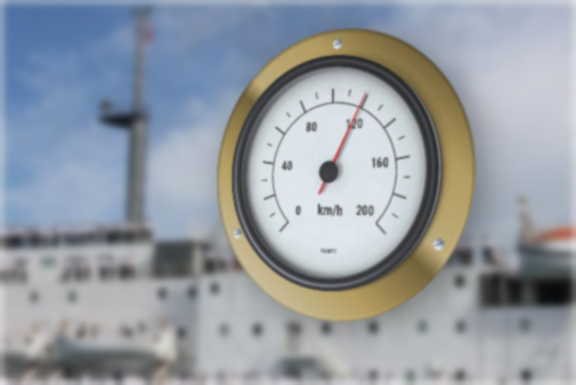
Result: 120 km/h
